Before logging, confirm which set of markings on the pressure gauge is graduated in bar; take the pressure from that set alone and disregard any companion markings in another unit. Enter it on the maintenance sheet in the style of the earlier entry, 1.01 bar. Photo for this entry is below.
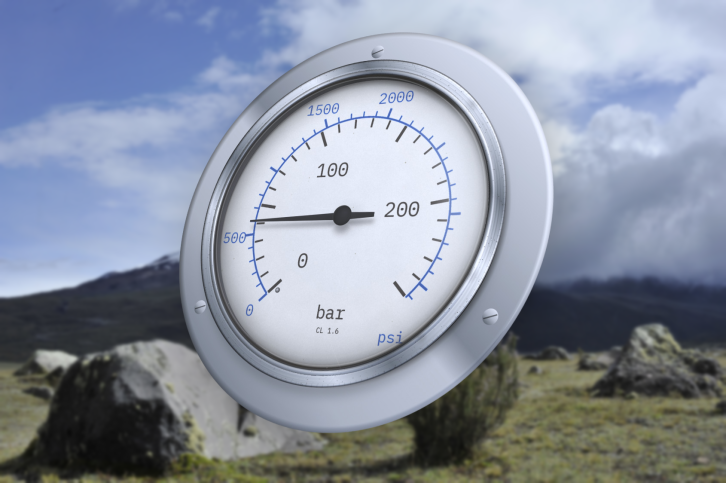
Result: 40 bar
